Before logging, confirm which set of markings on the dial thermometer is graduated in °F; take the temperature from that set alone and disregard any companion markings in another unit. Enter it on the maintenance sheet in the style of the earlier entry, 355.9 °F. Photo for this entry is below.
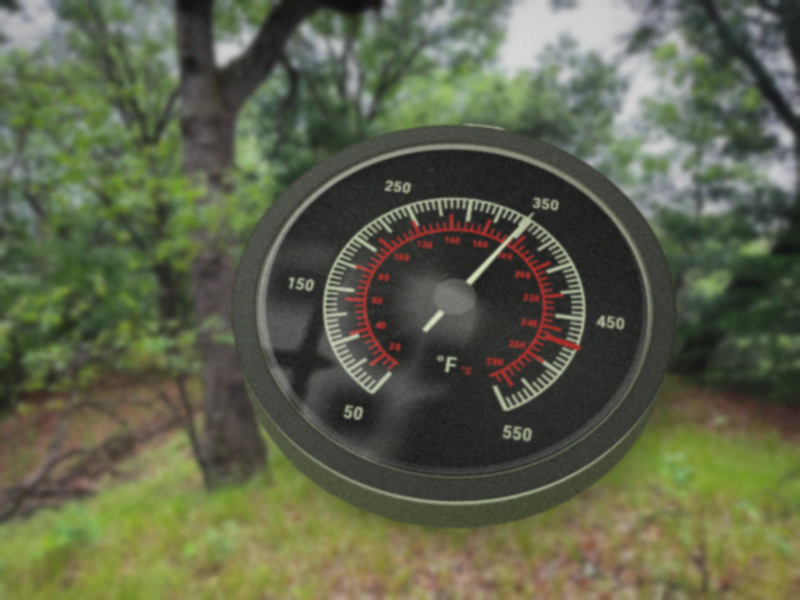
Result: 350 °F
